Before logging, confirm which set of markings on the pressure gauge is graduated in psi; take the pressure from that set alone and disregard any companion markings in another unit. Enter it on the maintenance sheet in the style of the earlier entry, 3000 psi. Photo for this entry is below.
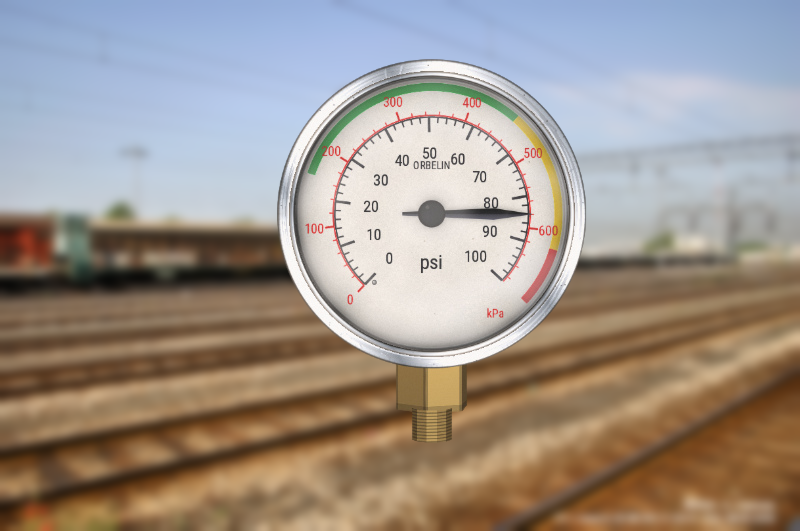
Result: 84 psi
